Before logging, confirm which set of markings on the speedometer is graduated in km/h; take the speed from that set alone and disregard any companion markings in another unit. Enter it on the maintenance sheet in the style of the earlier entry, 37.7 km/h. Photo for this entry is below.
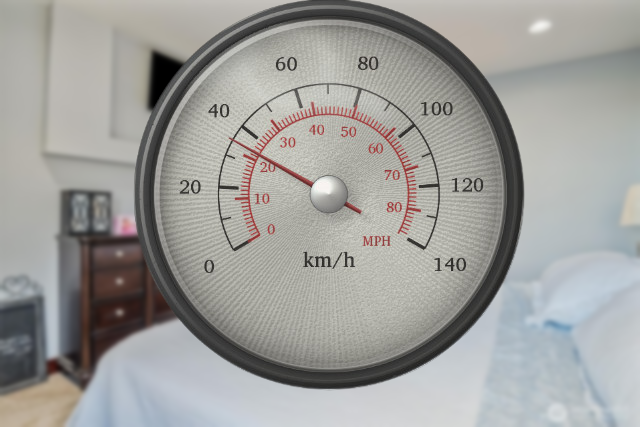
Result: 35 km/h
